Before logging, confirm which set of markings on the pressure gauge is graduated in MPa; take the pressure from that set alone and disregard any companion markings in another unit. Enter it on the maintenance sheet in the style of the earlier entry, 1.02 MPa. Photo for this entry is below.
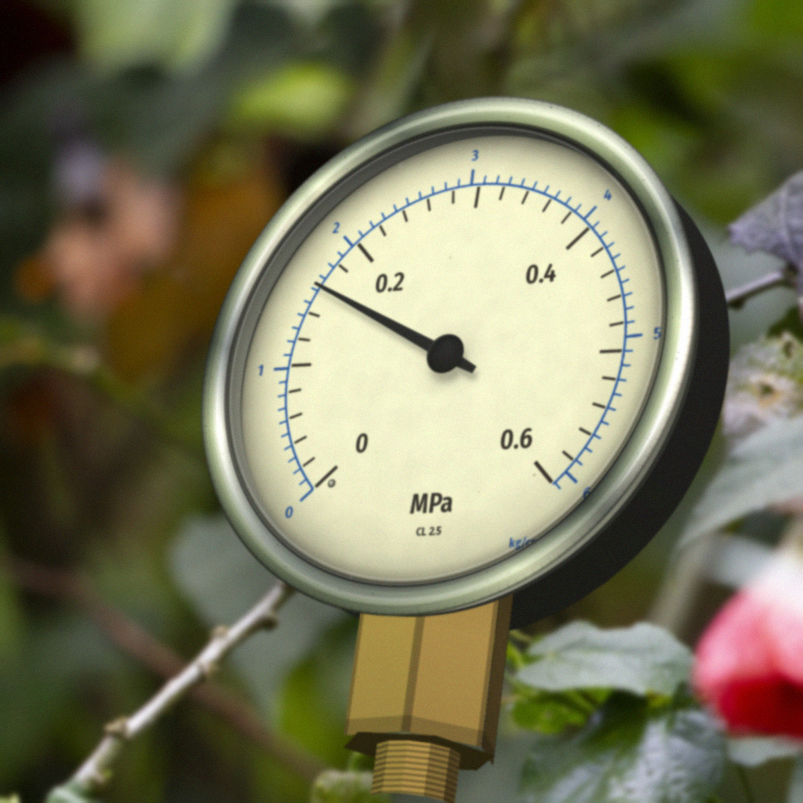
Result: 0.16 MPa
